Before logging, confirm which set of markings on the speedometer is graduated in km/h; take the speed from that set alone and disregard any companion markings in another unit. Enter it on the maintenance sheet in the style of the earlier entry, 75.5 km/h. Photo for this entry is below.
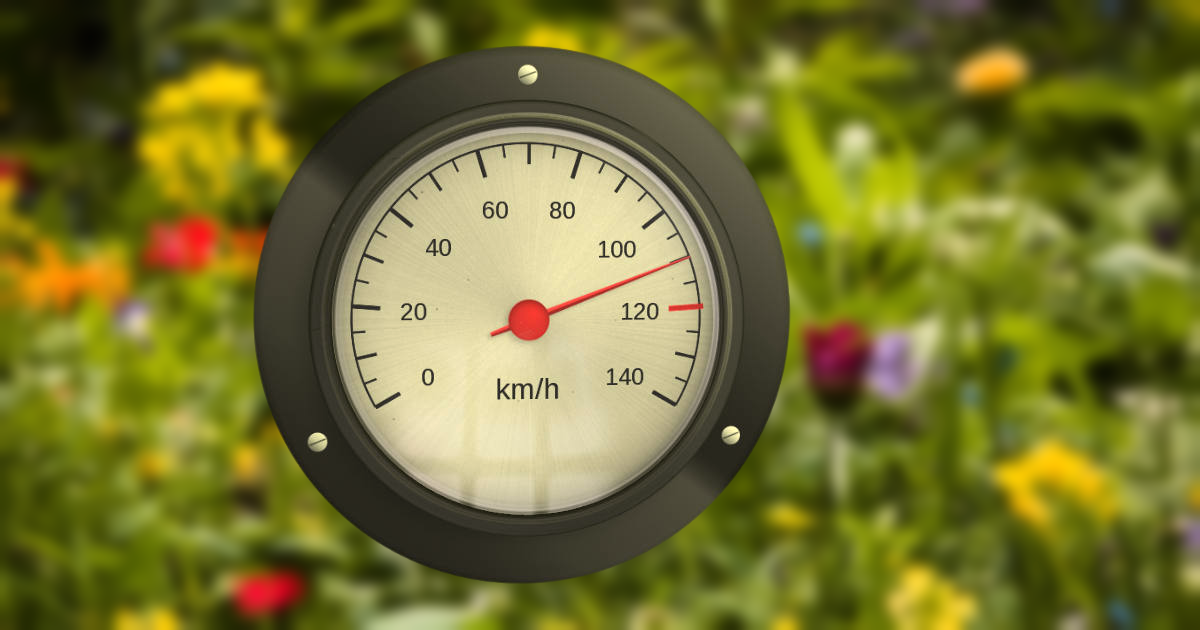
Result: 110 km/h
